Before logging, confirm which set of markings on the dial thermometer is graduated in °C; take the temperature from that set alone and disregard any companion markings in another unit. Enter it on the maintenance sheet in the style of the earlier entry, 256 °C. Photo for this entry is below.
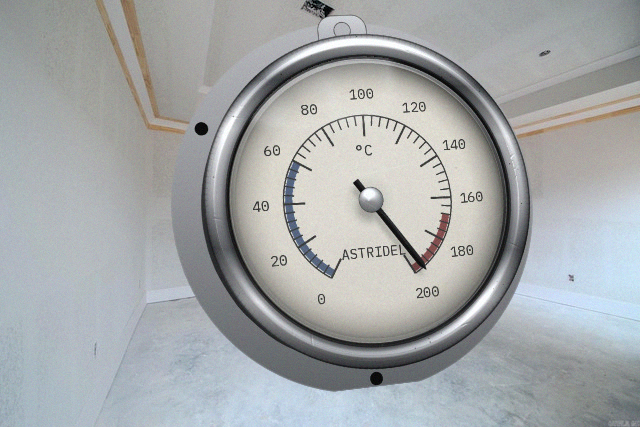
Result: 196 °C
